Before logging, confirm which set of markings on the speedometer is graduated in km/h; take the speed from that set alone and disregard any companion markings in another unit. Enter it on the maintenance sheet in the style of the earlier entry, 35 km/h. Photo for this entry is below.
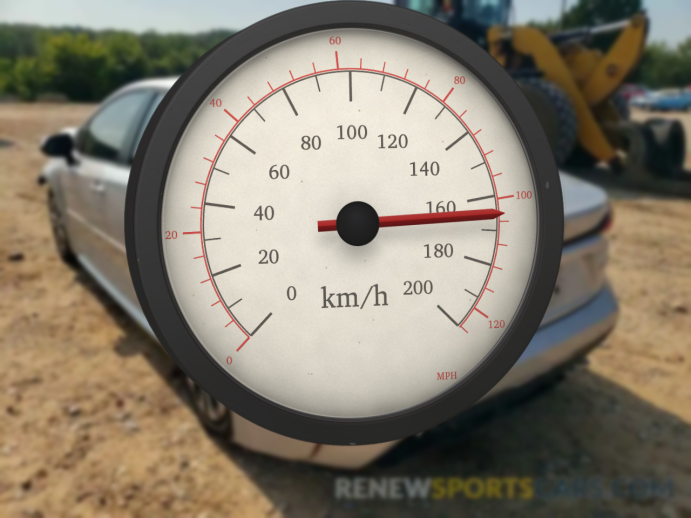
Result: 165 km/h
